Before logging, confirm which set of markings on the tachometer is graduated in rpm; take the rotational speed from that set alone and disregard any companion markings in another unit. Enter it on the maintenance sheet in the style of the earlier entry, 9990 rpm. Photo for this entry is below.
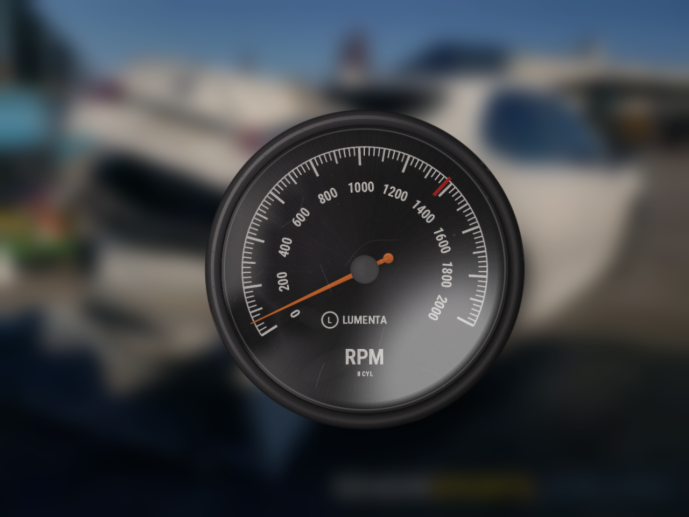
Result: 60 rpm
